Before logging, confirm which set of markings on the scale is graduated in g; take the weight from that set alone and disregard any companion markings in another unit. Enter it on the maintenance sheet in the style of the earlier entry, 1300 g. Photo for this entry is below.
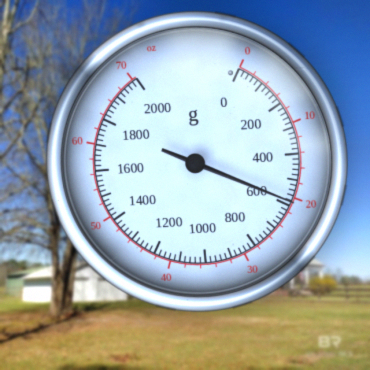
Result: 580 g
